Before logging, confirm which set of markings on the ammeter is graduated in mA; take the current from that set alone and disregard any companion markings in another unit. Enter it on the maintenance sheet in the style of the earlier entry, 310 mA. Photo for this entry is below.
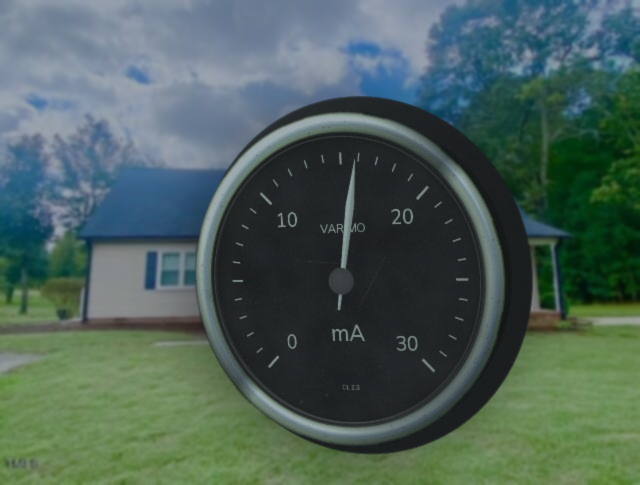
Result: 16 mA
